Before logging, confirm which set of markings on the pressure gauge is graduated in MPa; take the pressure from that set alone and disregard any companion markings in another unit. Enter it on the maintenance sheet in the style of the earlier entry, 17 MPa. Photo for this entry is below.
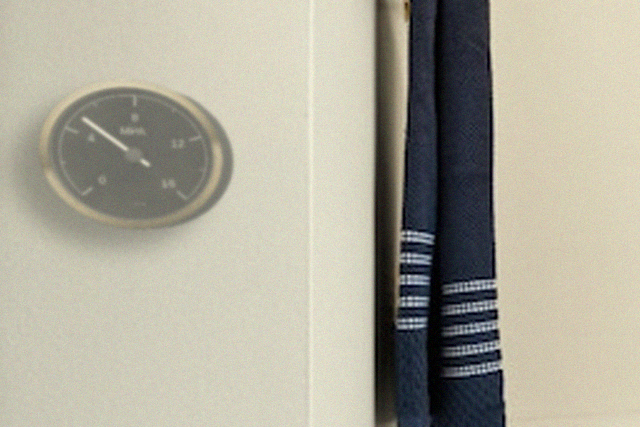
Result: 5 MPa
